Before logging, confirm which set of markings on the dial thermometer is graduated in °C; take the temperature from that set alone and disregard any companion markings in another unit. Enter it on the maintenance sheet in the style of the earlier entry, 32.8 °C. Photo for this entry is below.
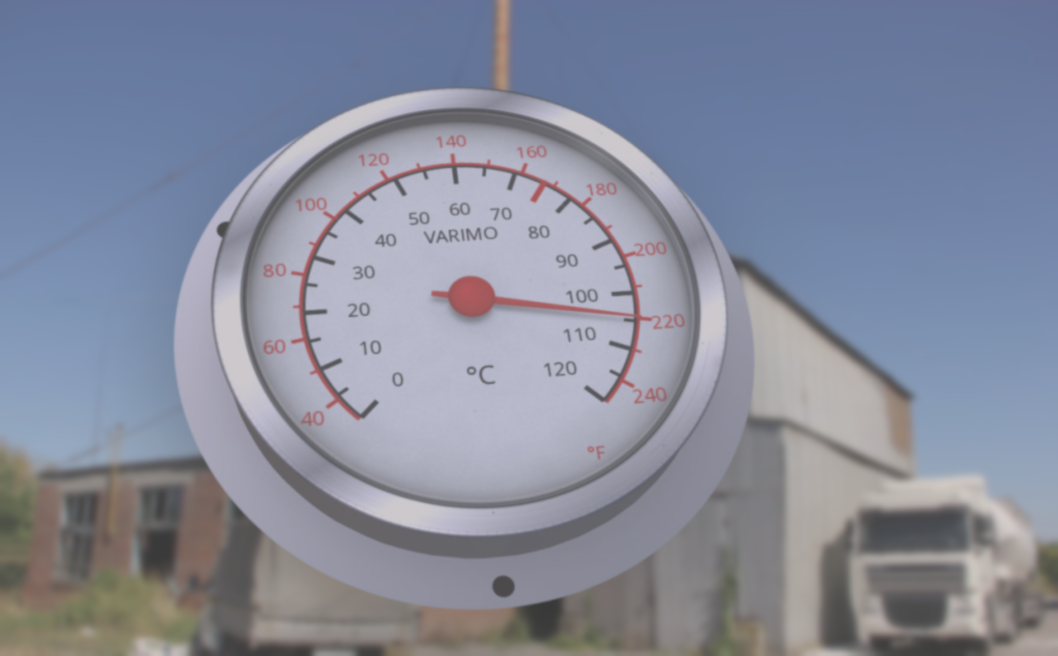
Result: 105 °C
